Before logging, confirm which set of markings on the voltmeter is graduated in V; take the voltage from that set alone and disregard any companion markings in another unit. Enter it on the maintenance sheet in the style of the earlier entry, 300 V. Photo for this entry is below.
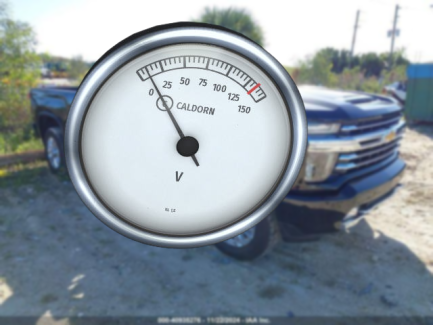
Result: 10 V
